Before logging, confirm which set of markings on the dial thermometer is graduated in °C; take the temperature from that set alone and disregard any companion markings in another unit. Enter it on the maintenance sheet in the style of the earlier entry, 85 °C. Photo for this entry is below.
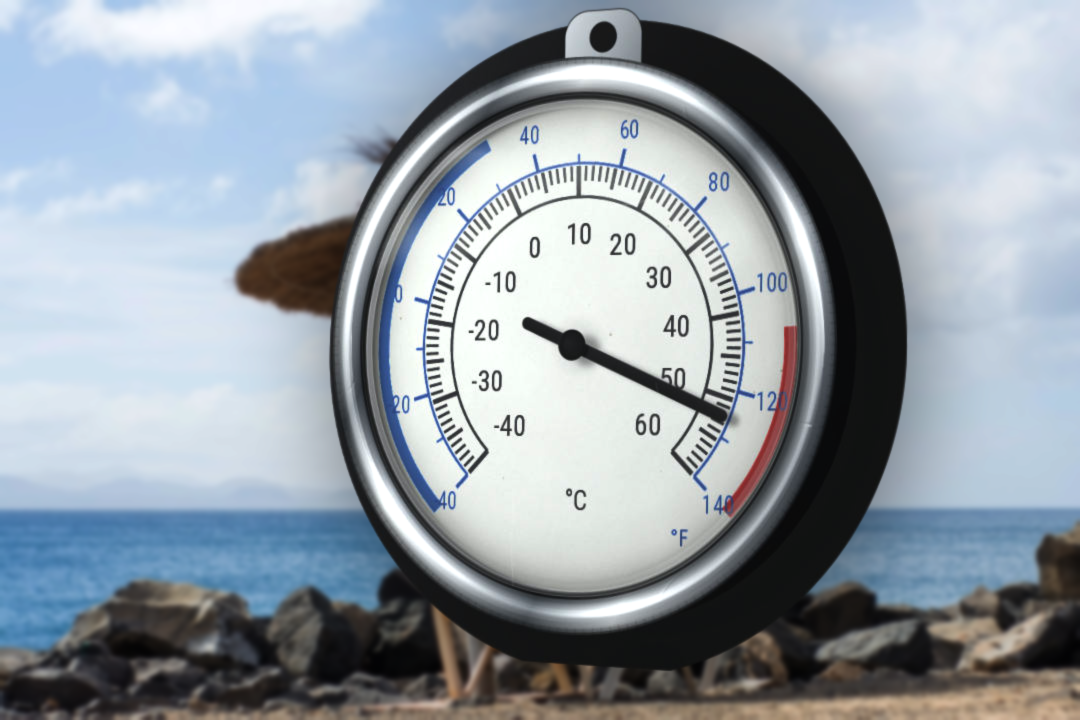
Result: 52 °C
